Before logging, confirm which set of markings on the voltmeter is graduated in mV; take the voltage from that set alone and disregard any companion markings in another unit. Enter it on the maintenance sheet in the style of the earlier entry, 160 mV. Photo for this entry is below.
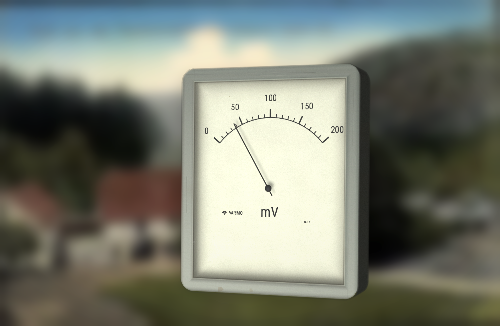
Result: 40 mV
